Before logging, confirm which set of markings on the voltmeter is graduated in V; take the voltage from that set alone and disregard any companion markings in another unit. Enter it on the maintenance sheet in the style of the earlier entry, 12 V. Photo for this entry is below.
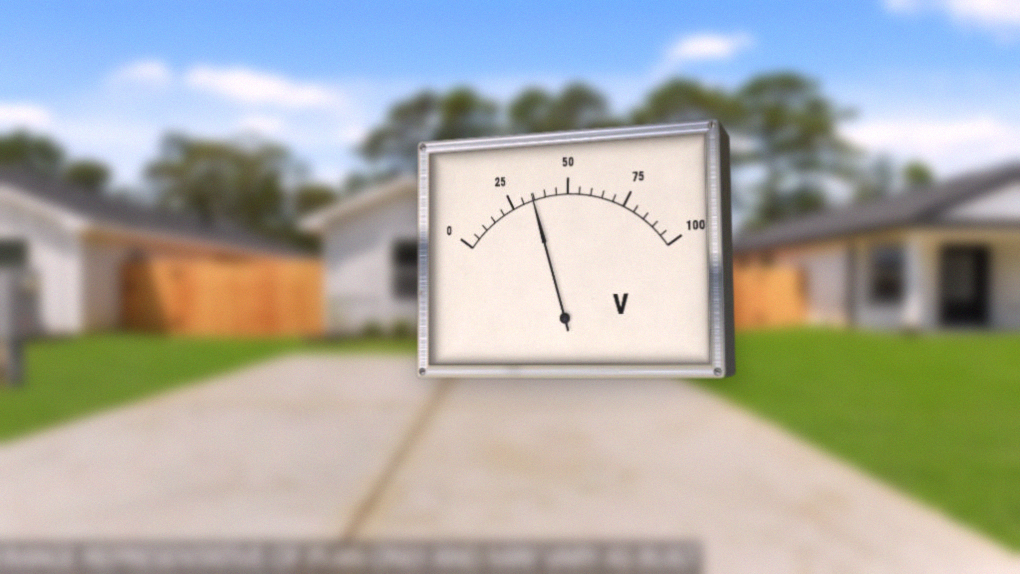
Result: 35 V
